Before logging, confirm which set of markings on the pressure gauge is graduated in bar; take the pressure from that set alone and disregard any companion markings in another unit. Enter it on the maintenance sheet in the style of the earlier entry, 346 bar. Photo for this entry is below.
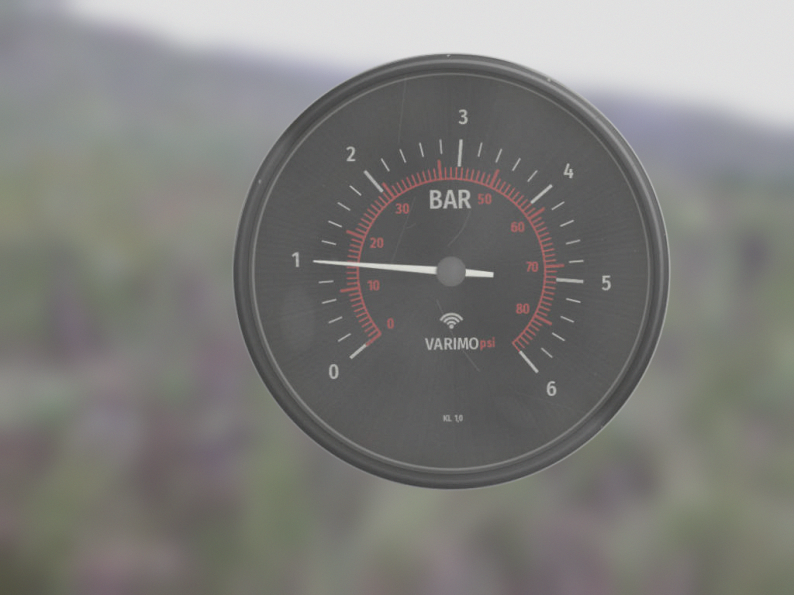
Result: 1 bar
